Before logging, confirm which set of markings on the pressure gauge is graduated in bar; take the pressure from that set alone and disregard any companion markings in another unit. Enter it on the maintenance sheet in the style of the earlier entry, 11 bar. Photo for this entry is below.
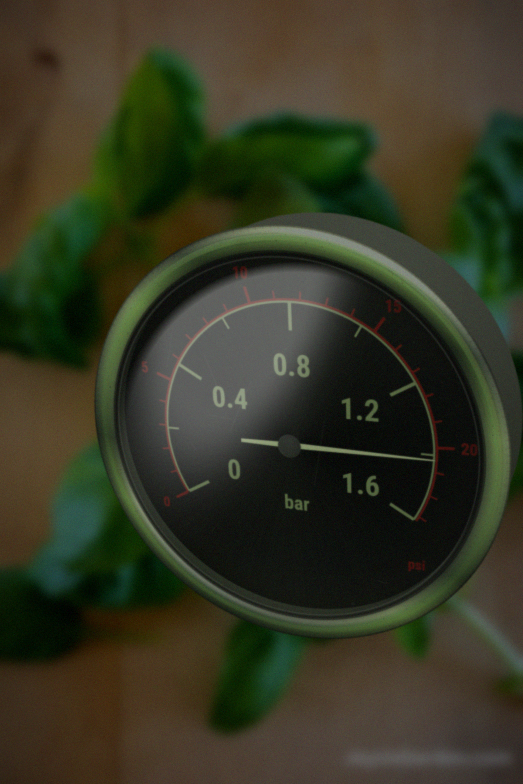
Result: 1.4 bar
